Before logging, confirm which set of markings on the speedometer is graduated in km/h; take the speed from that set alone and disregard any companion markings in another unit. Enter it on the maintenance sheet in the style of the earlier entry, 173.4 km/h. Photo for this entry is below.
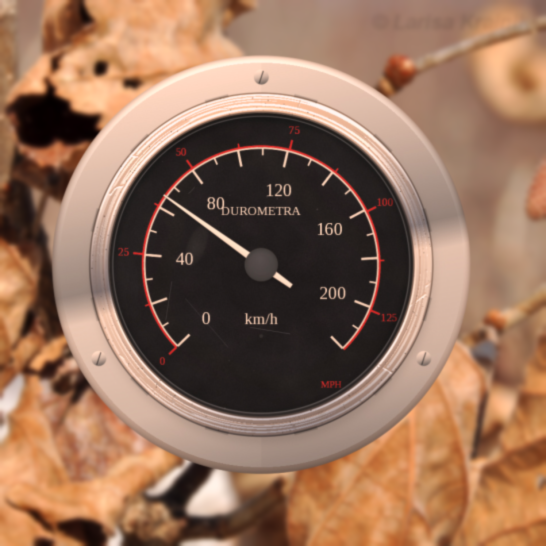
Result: 65 km/h
